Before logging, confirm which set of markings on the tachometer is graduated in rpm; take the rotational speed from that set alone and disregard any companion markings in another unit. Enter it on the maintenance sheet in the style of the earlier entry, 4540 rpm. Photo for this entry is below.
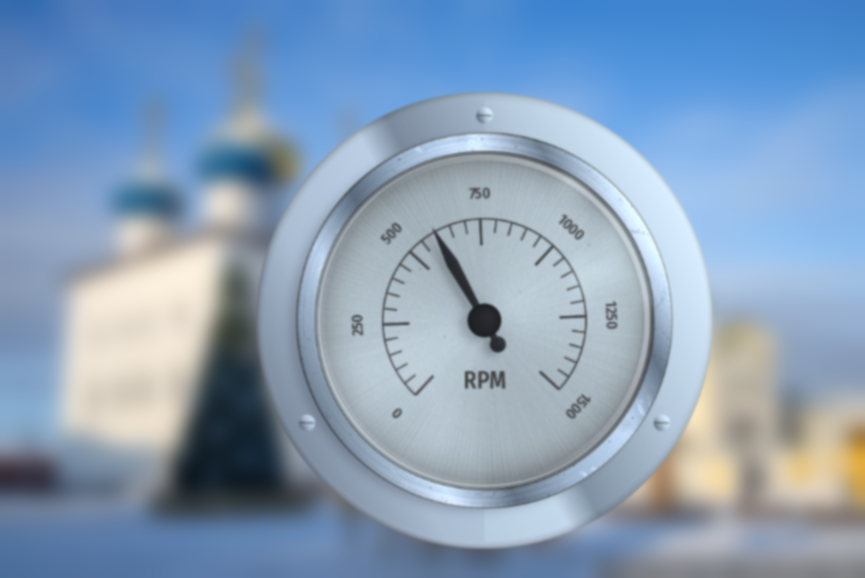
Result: 600 rpm
